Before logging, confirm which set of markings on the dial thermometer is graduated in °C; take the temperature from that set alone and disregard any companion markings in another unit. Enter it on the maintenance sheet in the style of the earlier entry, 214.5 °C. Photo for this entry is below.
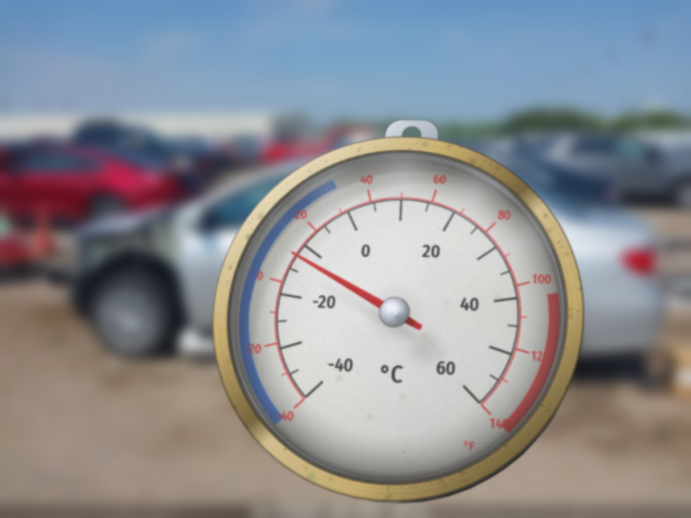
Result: -12.5 °C
